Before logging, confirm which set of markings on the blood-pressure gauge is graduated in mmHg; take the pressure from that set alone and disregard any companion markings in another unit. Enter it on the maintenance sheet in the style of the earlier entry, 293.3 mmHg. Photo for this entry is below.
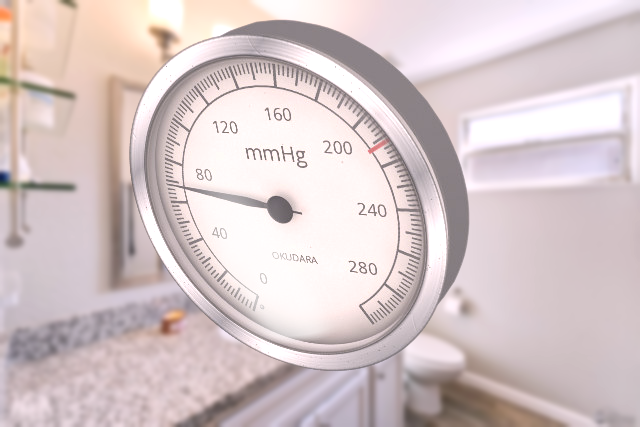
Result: 70 mmHg
